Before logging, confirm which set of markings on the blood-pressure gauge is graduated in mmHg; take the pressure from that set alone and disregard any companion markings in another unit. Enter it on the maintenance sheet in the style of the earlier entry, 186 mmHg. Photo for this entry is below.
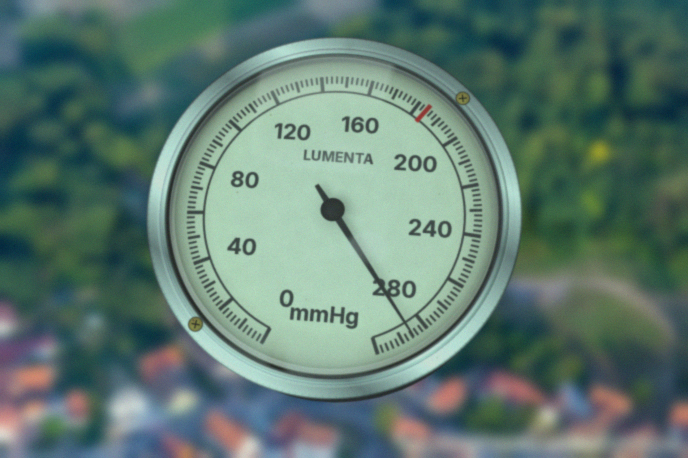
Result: 286 mmHg
